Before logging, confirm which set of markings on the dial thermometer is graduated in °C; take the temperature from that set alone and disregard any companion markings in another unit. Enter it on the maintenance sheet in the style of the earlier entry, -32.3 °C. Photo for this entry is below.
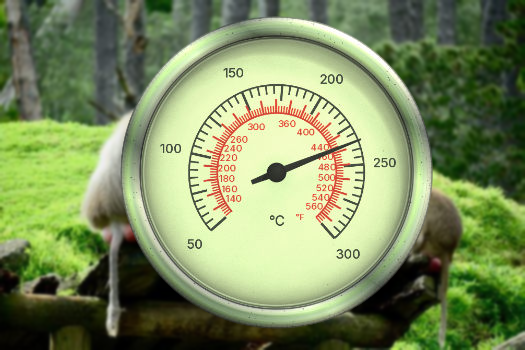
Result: 235 °C
